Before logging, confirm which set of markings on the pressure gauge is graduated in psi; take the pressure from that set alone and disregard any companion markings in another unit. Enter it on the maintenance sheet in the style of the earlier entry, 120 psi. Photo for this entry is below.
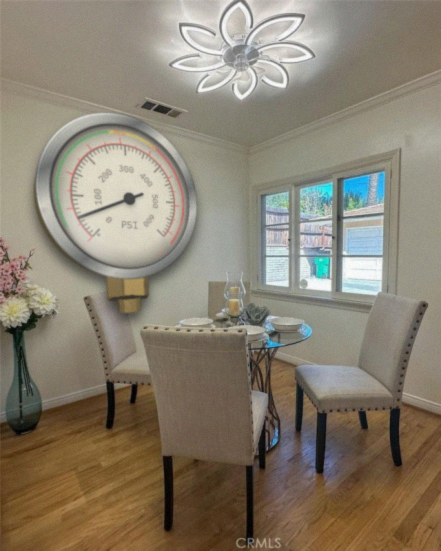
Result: 50 psi
